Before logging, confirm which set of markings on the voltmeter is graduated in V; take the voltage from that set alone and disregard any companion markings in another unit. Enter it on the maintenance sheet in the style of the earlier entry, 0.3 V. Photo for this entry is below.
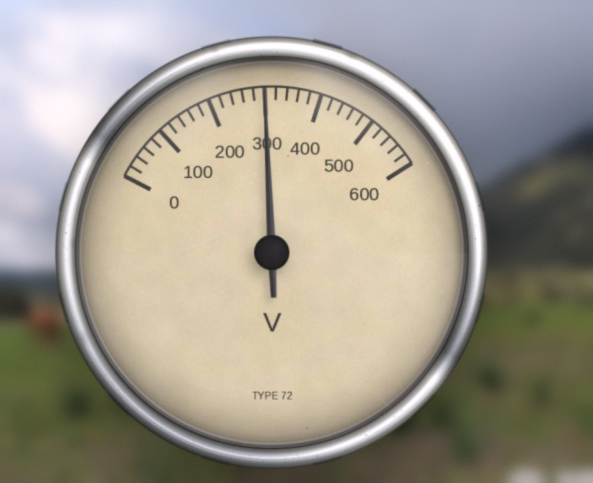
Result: 300 V
